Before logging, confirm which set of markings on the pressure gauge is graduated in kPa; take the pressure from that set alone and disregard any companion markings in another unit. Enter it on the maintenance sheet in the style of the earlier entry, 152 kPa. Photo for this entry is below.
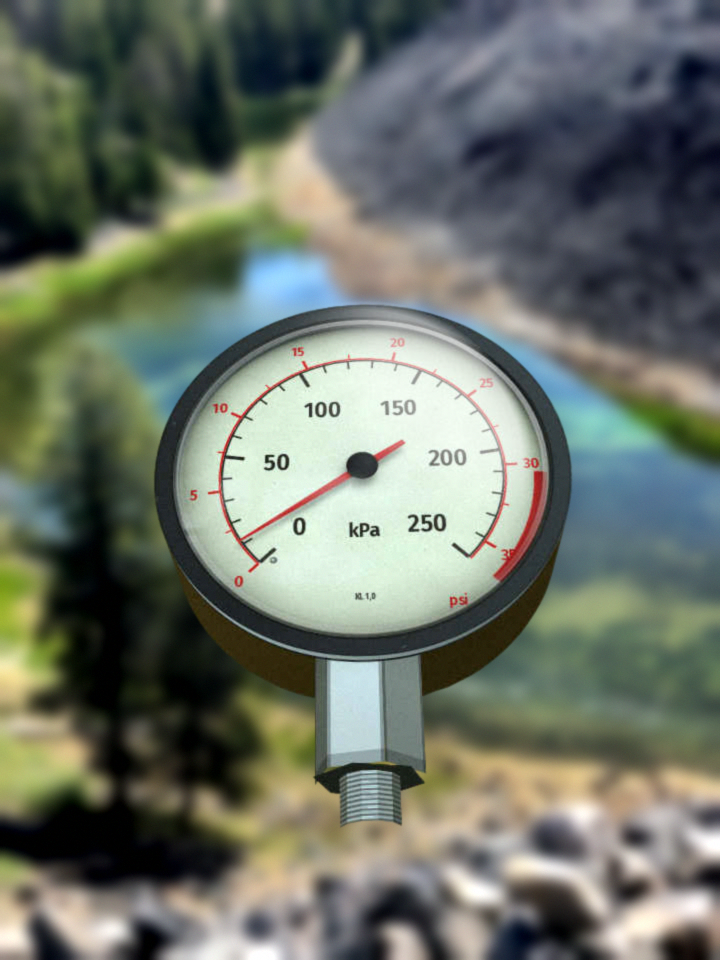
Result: 10 kPa
